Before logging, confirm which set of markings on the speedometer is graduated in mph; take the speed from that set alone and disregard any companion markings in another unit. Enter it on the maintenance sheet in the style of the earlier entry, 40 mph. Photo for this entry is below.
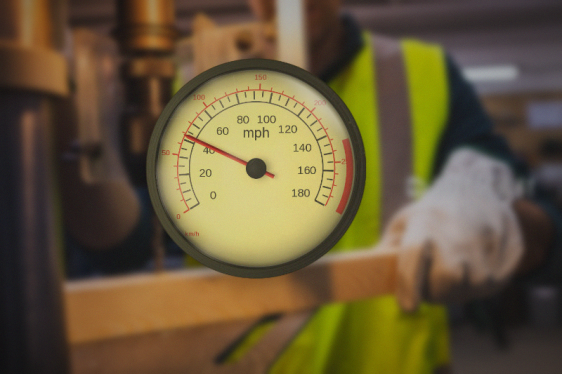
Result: 42.5 mph
